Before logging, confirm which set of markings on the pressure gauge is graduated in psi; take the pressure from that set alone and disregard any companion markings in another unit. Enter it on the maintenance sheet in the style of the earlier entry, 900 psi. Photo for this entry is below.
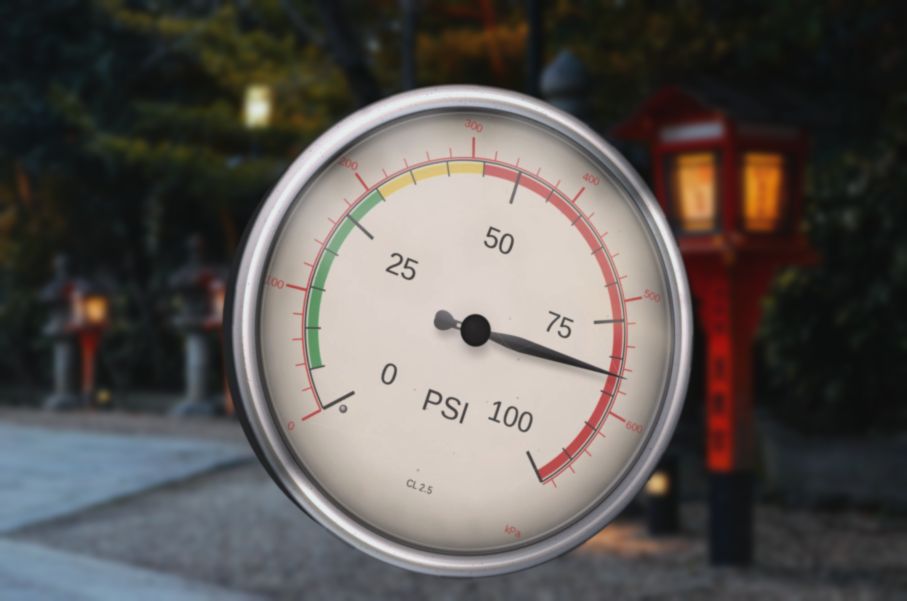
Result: 82.5 psi
